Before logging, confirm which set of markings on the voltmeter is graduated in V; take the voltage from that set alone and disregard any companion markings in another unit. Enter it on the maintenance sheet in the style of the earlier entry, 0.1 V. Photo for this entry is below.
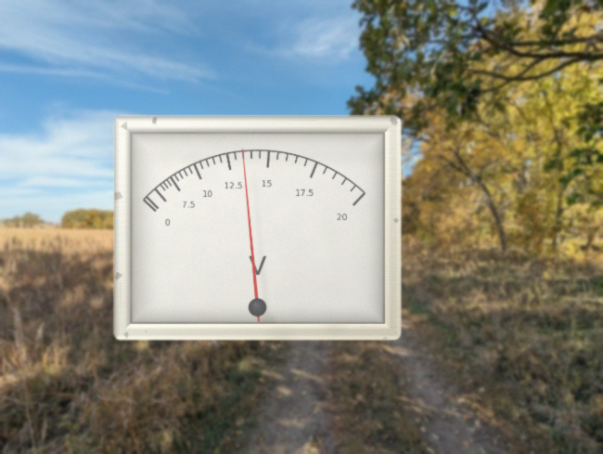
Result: 13.5 V
